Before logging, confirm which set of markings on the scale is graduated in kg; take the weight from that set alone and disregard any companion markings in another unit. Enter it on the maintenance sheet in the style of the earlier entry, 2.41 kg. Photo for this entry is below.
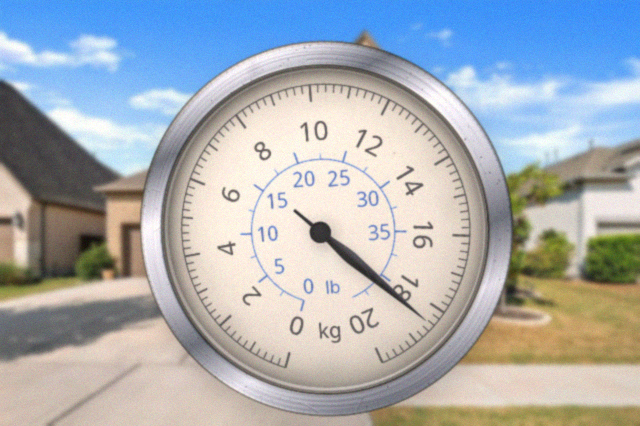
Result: 18.4 kg
